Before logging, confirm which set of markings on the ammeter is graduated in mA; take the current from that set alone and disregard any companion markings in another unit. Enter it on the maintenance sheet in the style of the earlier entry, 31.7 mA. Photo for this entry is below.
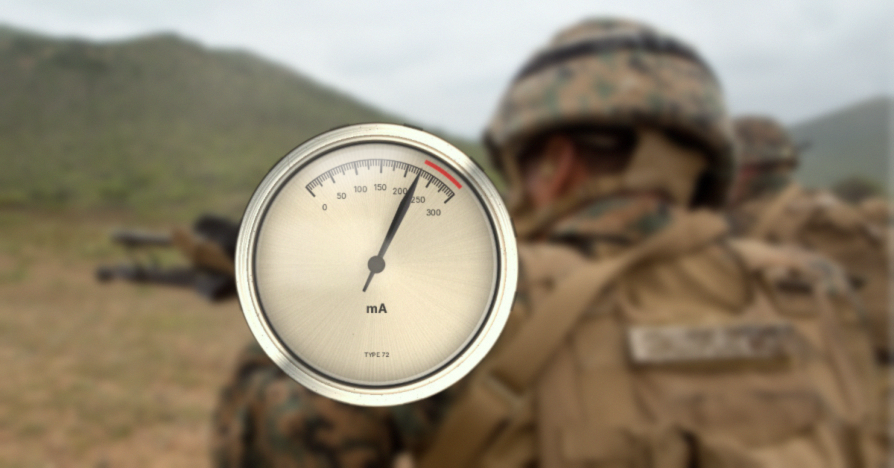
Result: 225 mA
